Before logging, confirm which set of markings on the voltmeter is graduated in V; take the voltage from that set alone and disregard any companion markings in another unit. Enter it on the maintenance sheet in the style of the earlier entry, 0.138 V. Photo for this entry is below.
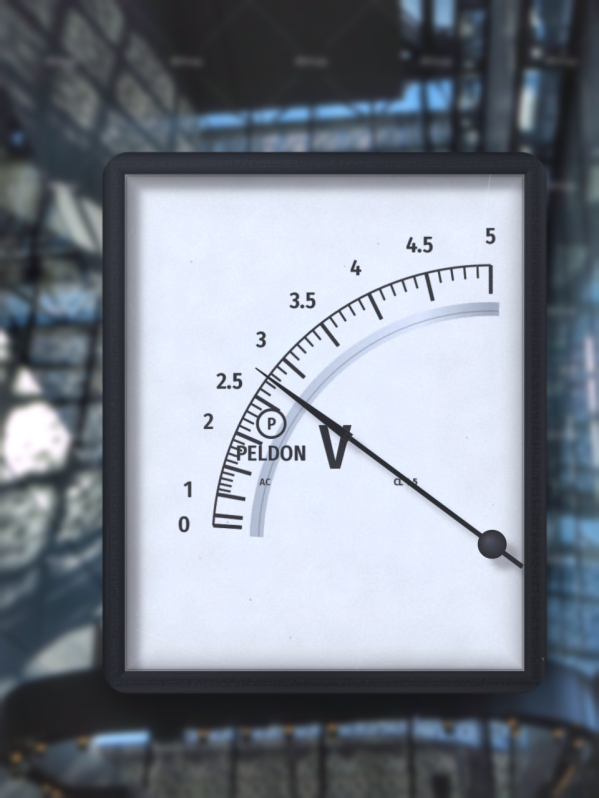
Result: 2.75 V
